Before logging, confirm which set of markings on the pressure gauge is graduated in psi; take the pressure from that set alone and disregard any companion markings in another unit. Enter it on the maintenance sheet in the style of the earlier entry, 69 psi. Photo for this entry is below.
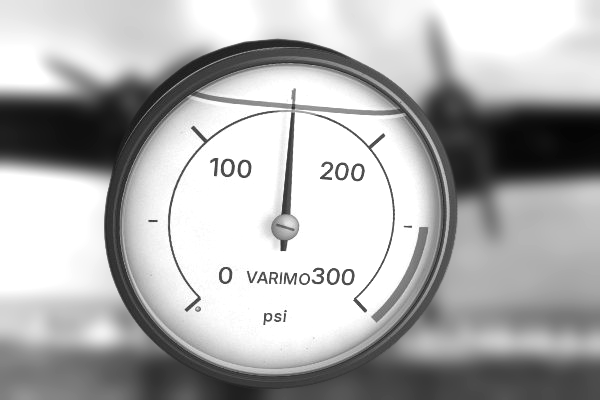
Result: 150 psi
